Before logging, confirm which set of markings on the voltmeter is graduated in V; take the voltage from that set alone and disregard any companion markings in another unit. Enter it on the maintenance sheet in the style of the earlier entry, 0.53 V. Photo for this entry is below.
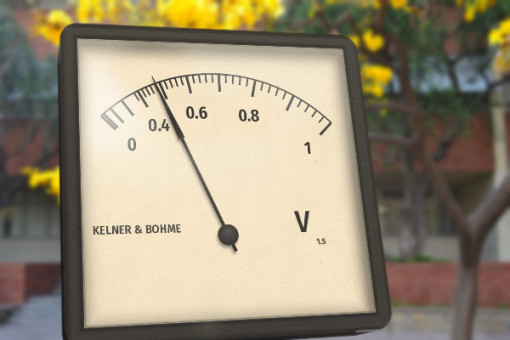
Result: 0.48 V
